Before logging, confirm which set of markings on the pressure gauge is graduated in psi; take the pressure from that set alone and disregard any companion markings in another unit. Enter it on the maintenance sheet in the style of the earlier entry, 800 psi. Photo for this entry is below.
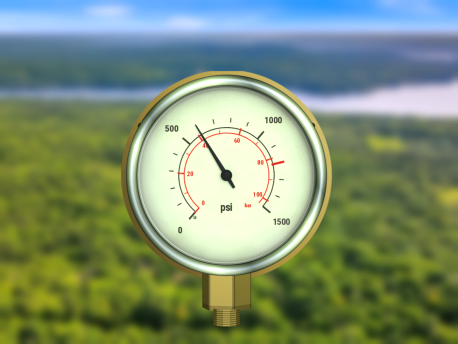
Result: 600 psi
